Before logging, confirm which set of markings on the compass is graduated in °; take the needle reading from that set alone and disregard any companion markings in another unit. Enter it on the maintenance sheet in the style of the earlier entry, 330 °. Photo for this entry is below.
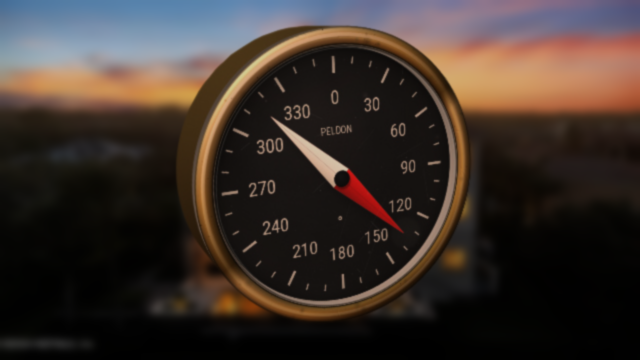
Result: 135 °
